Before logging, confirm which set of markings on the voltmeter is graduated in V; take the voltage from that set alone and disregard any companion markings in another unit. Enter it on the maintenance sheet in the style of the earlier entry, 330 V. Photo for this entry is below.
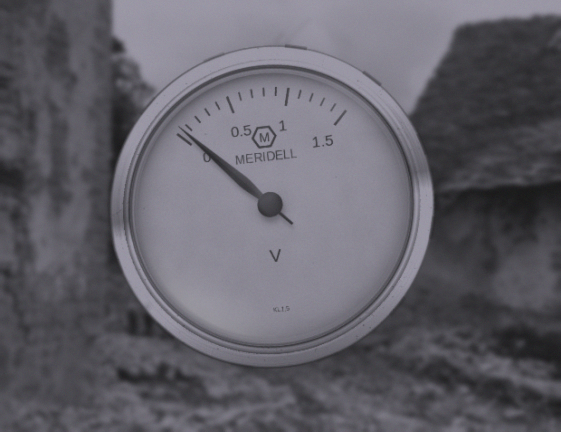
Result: 0.05 V
